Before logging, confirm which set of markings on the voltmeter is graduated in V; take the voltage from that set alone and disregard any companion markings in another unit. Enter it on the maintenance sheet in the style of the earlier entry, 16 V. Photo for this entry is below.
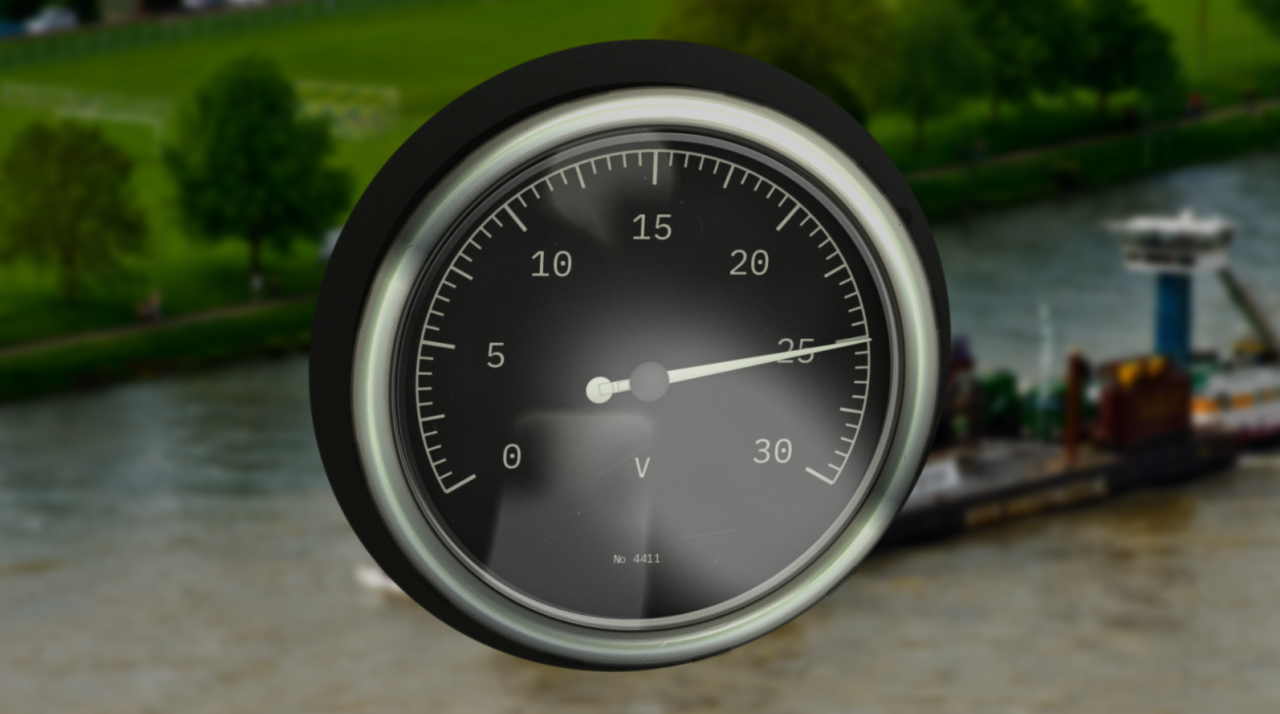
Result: 25 V
